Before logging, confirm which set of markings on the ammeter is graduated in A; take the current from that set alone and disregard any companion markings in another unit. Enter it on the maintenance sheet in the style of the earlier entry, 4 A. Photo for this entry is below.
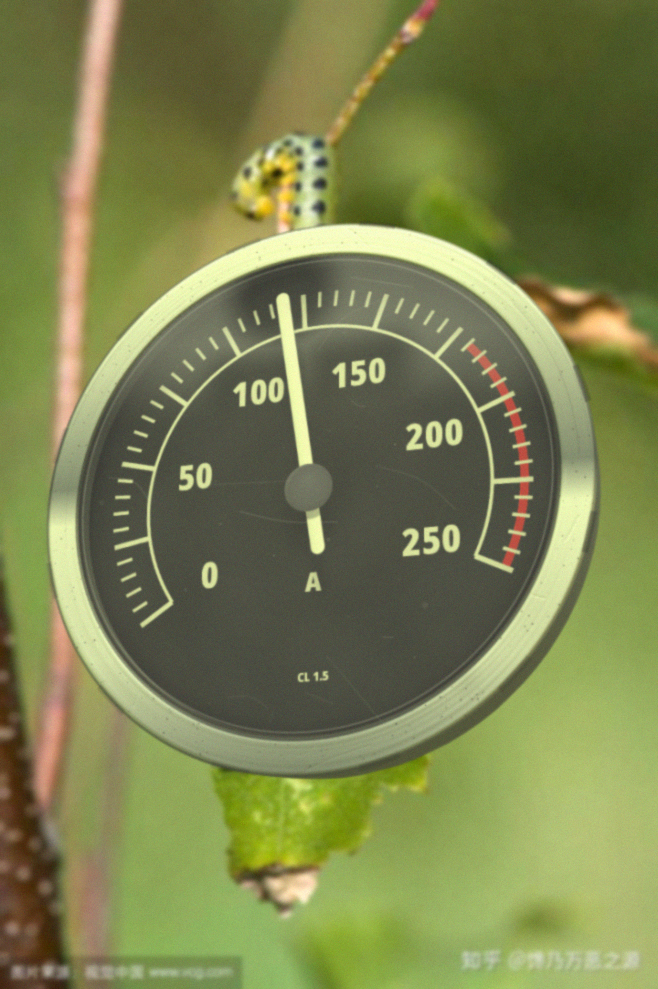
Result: 120 A
